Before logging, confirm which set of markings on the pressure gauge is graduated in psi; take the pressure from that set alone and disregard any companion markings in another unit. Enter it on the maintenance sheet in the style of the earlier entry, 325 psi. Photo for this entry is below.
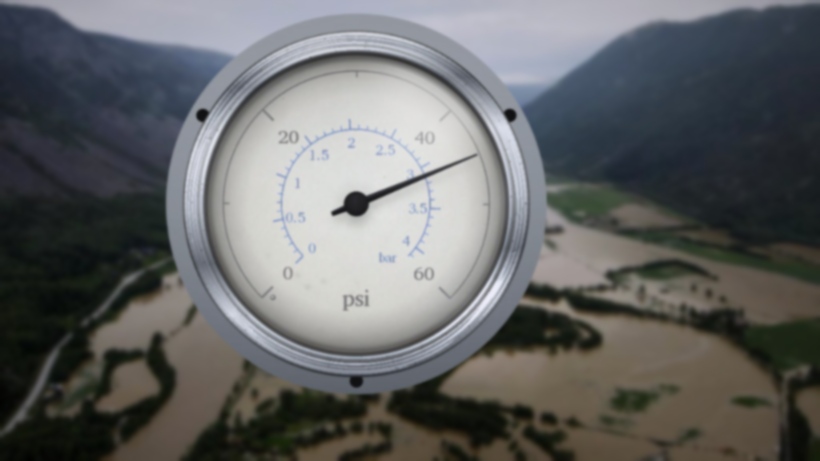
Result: 45 psi
